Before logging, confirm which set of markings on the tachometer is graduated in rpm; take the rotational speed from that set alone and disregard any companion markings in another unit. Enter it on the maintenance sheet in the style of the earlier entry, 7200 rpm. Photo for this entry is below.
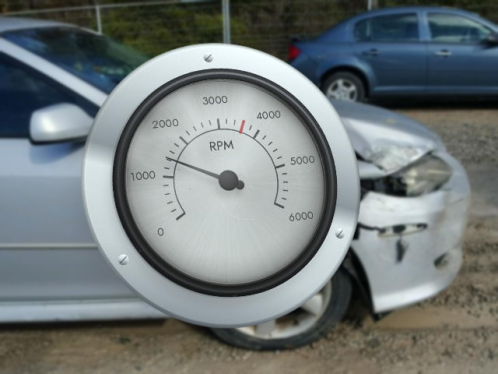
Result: 1400 rpm
